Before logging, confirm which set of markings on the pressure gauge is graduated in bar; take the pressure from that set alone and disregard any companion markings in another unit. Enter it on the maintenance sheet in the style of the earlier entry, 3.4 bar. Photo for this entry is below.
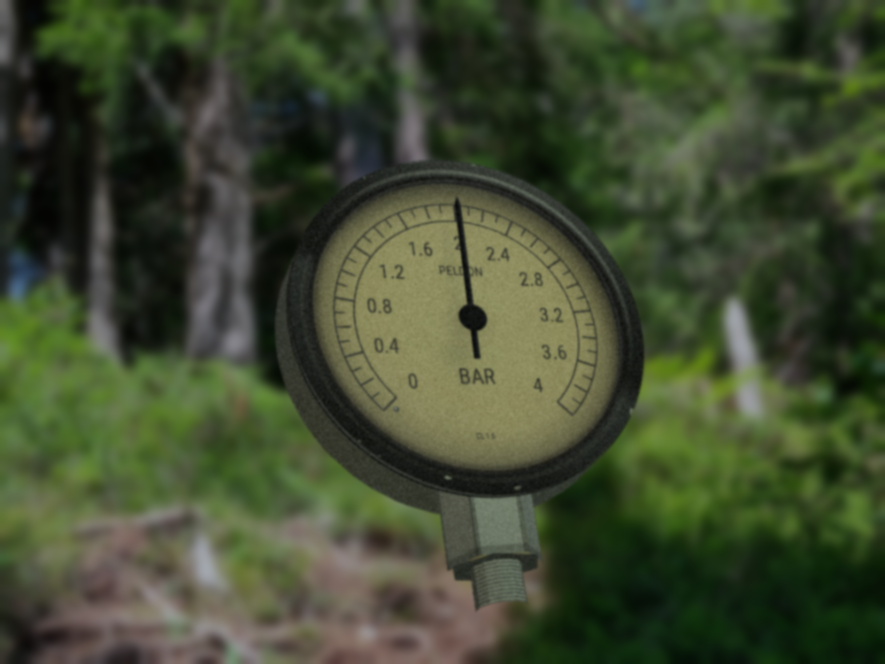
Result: 2 bar
